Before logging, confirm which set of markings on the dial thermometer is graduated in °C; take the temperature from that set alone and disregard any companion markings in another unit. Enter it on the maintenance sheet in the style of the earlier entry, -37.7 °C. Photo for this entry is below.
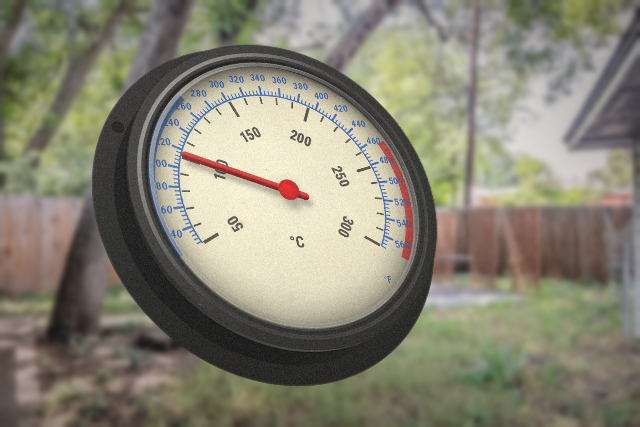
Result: 100 °C
